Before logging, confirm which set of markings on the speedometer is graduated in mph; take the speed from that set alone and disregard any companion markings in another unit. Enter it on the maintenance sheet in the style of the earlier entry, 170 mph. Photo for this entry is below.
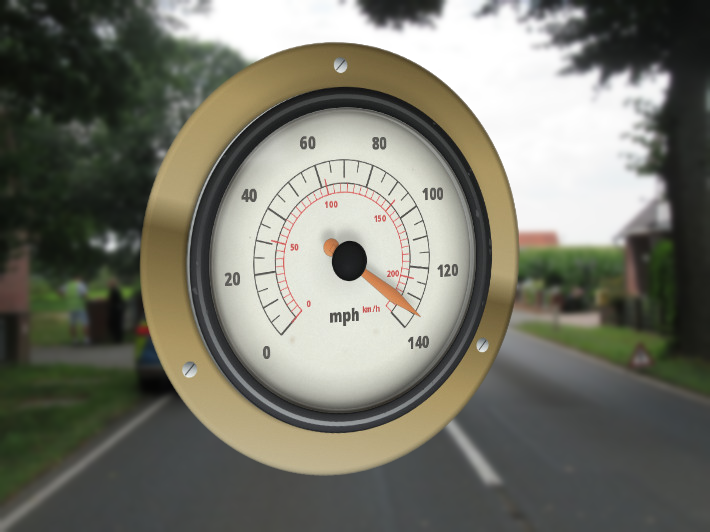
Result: 135 mph
